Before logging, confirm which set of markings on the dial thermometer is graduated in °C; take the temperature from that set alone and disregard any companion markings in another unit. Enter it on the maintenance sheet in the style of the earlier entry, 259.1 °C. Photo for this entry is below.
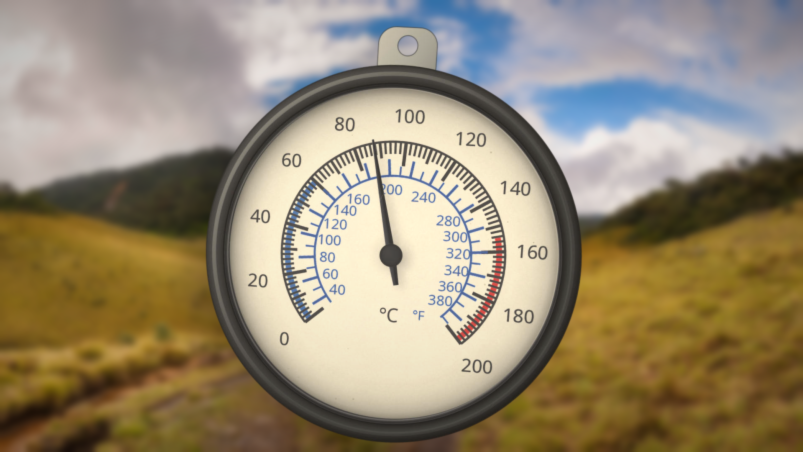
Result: 88 °C
